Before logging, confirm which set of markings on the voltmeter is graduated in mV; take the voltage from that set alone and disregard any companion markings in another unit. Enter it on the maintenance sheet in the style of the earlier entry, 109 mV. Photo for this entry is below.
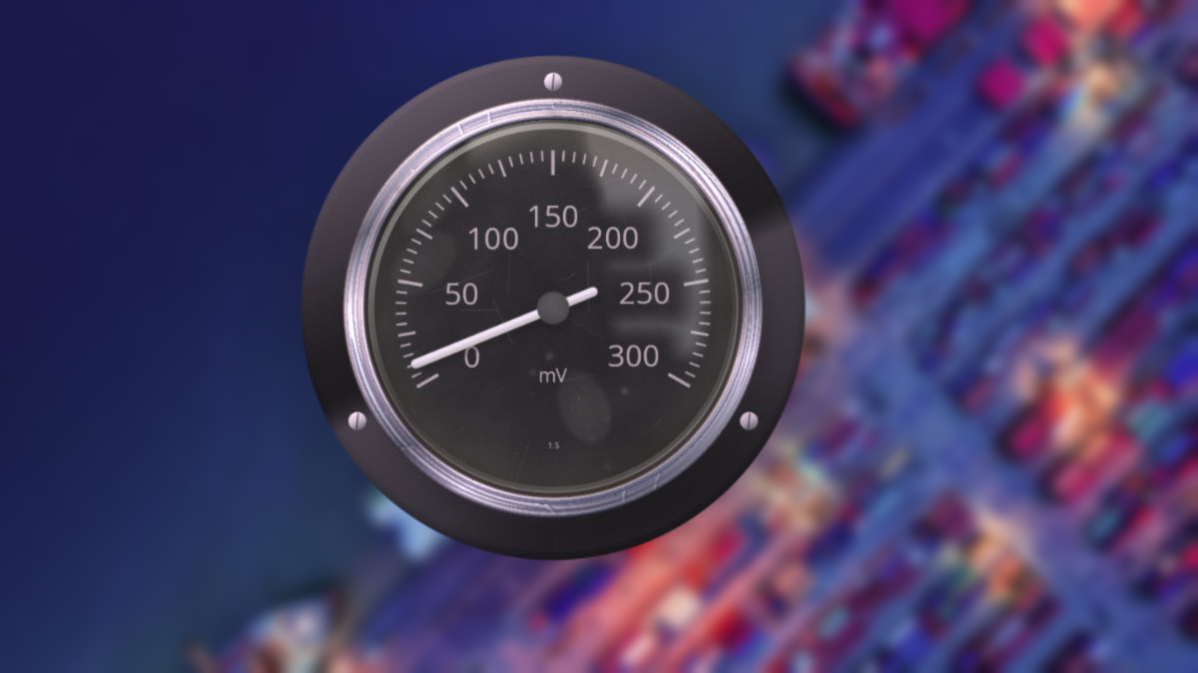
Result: 10 mV
